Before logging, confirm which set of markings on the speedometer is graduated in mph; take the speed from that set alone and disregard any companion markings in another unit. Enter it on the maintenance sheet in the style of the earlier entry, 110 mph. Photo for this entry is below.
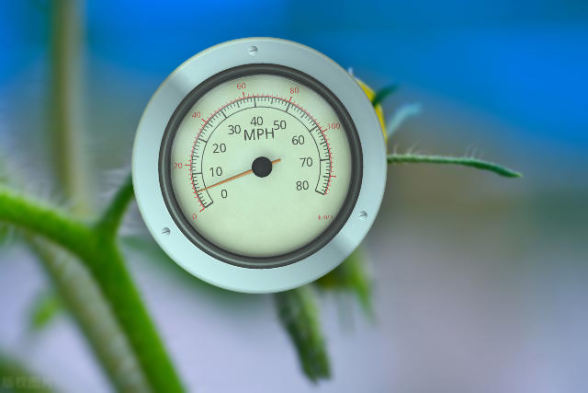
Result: 5 mph
